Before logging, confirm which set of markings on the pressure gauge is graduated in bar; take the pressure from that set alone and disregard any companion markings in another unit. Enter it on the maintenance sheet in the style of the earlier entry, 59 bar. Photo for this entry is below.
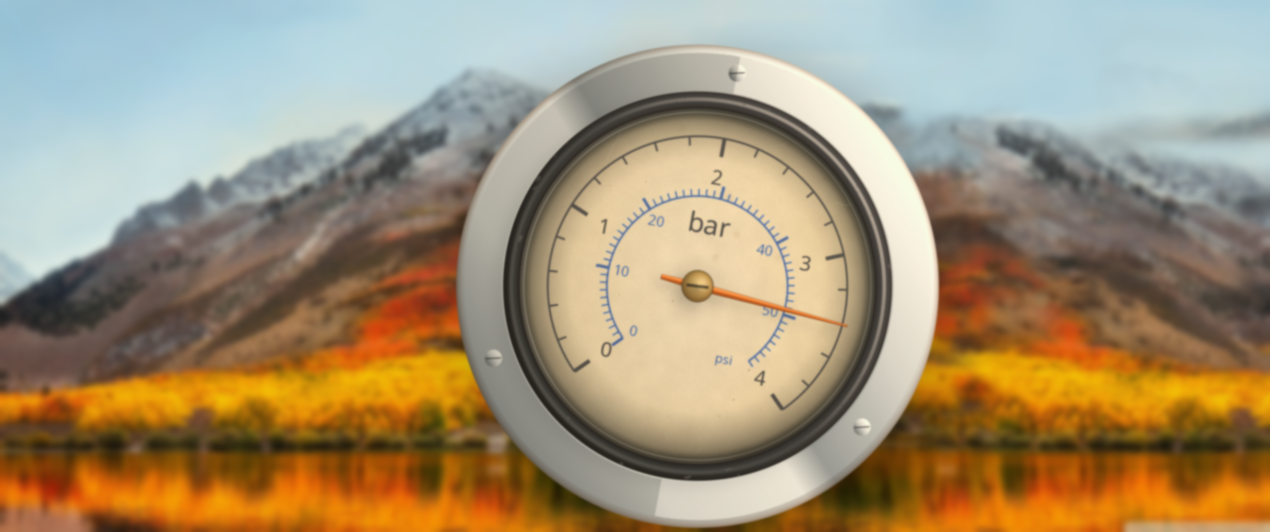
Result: 3.4 bar
